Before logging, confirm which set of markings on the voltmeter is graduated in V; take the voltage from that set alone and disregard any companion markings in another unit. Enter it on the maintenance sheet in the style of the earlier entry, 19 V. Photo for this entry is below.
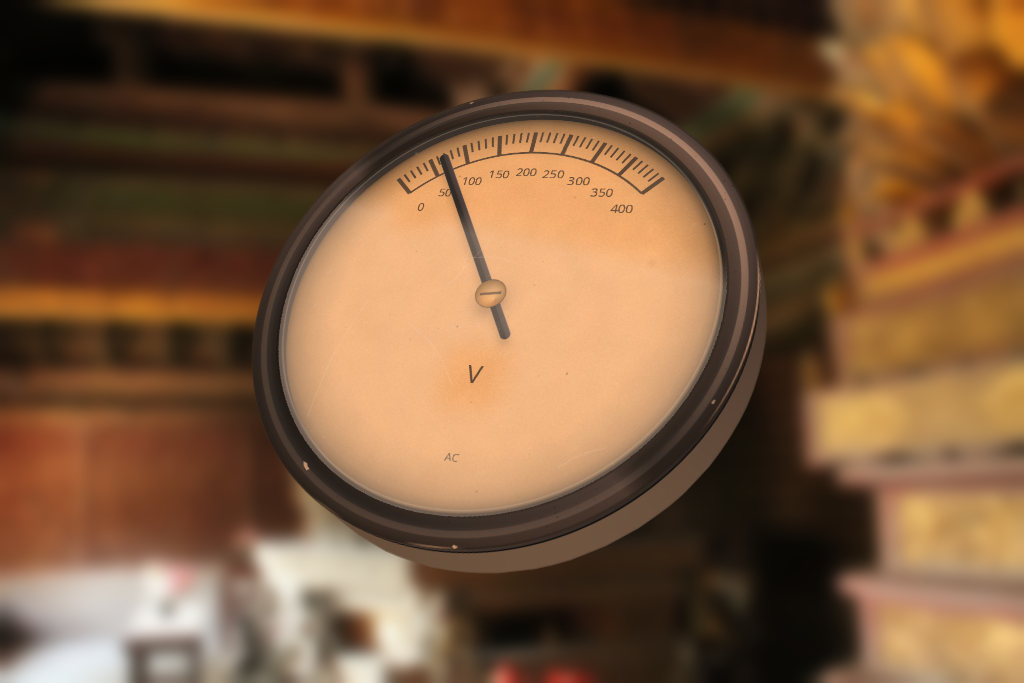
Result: 70 V
